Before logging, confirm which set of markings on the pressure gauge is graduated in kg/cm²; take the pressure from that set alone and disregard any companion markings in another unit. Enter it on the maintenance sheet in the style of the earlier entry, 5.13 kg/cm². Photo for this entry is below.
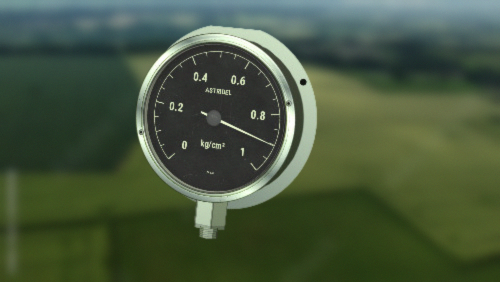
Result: 0.9 kg/cm²
